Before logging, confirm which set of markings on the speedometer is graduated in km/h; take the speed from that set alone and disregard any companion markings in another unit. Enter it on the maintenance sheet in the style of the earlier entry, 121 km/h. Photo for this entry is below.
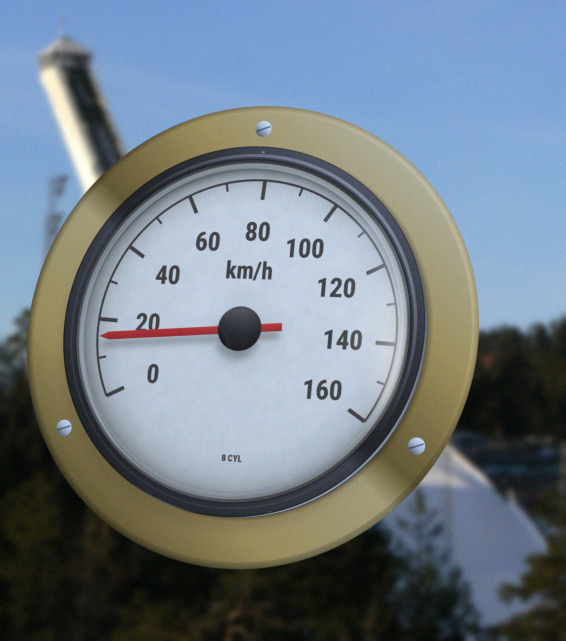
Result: 15 km/h
